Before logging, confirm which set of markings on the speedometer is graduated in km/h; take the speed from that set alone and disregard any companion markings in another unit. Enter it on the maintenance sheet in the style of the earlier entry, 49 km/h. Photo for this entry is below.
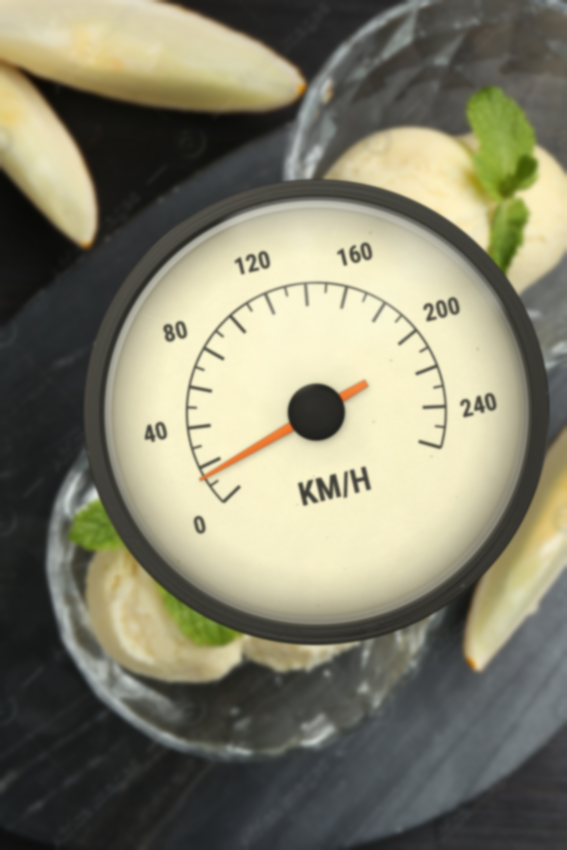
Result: 15 km/h
